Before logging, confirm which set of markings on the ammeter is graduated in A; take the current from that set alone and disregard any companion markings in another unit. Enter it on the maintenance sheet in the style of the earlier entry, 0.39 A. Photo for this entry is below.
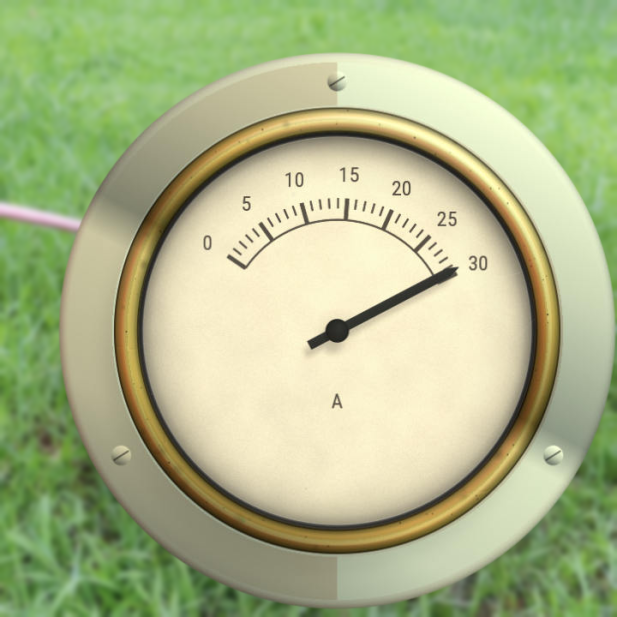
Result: 29.5 A
